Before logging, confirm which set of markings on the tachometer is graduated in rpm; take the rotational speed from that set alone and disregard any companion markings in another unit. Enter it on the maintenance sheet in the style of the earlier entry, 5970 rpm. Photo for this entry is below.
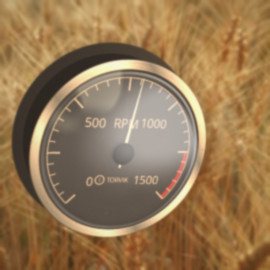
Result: 800 rpm
